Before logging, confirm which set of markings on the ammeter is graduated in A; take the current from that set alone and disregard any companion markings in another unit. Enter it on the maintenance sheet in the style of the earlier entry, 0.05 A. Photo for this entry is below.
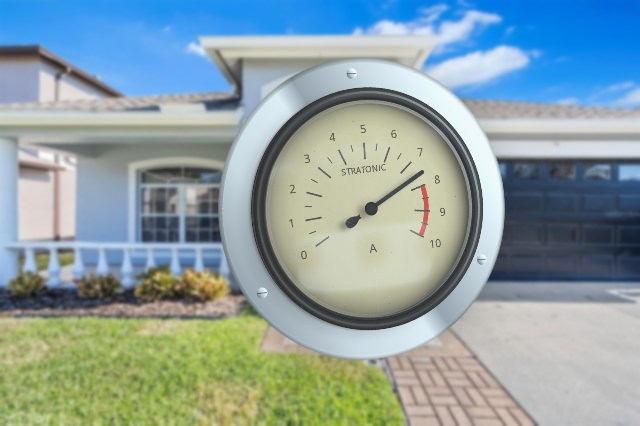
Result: 7.5 A
